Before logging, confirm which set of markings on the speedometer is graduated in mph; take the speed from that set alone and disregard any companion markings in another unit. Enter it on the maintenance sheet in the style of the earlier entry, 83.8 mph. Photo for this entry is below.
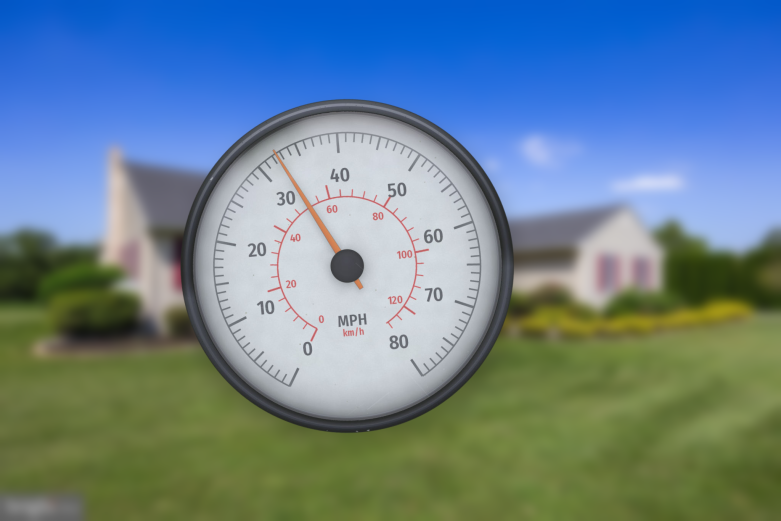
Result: 32.5 mph
